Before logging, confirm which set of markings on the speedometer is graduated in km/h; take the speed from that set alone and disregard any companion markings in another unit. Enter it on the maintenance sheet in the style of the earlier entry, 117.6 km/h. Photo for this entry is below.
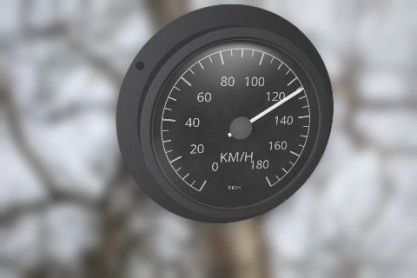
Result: 125 km/h
